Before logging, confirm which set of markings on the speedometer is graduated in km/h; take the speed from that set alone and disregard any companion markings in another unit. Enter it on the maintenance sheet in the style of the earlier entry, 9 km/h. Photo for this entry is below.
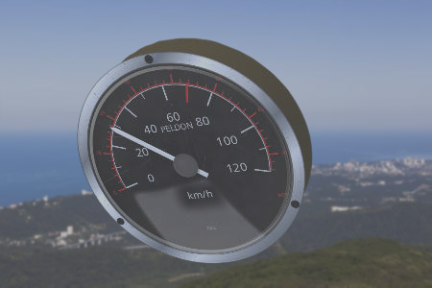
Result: 30 km/h
